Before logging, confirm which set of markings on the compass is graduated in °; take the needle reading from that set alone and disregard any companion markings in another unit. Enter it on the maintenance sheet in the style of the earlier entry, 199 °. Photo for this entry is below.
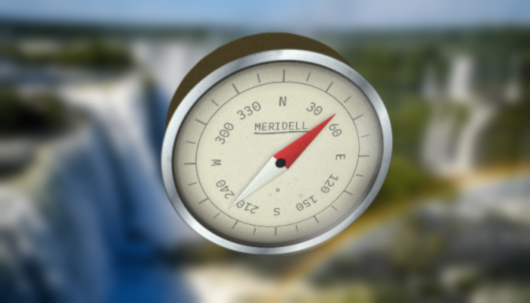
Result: 45 °
